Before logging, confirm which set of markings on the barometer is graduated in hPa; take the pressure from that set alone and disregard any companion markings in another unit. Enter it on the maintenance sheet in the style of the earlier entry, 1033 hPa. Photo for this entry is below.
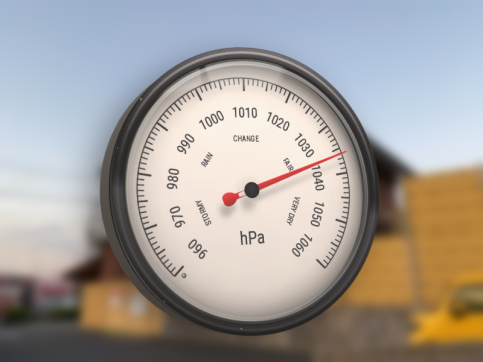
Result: 1036 hPa
